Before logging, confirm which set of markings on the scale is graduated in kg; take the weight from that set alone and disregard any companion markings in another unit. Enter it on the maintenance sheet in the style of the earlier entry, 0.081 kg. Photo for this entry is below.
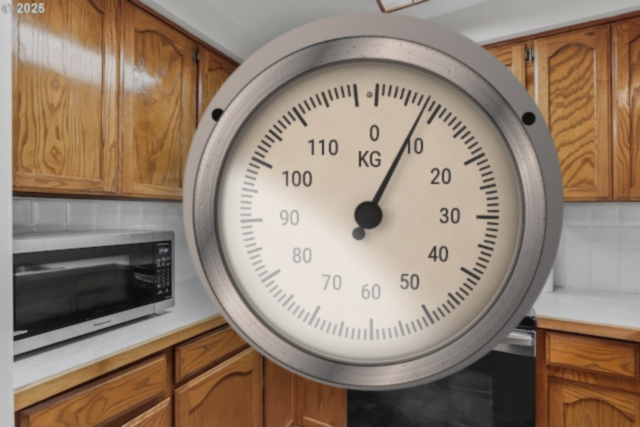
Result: 8 kg
